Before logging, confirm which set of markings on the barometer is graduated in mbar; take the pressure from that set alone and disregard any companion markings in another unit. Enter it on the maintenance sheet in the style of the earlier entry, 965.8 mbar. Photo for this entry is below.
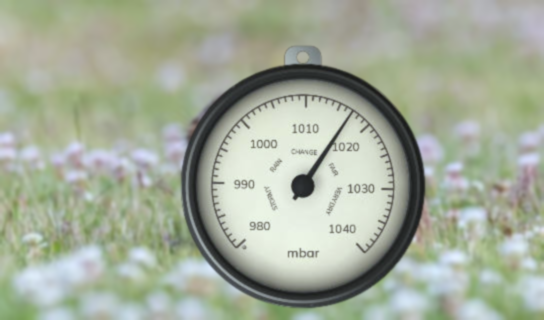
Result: 1017 mbar
